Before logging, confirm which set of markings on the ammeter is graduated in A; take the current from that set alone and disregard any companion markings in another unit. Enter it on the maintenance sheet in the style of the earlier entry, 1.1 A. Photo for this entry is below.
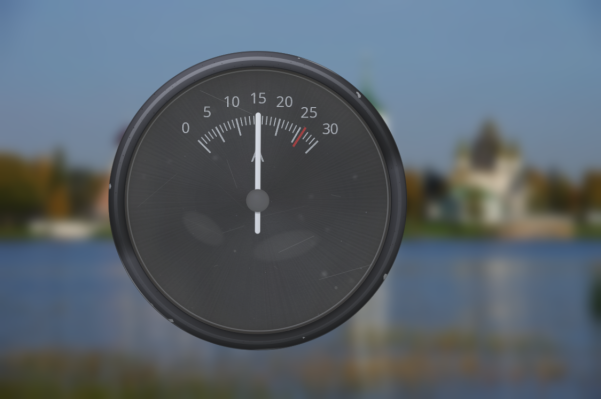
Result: 15 A
